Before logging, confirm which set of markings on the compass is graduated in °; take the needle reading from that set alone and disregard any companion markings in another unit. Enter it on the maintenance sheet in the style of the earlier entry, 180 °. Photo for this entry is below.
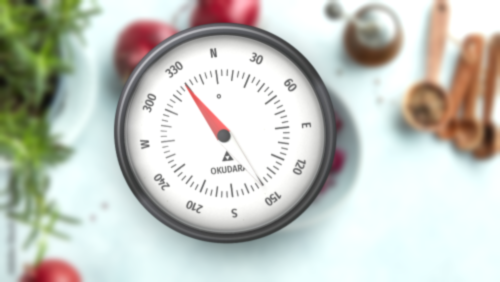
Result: 330 °
